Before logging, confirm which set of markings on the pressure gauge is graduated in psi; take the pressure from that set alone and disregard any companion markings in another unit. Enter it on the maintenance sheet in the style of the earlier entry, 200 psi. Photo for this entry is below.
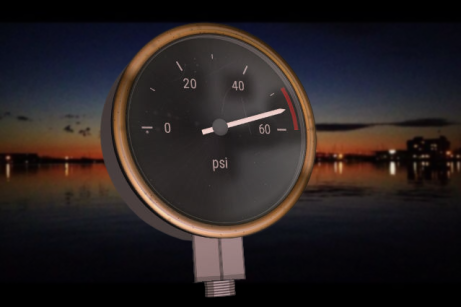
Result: 55 psi
